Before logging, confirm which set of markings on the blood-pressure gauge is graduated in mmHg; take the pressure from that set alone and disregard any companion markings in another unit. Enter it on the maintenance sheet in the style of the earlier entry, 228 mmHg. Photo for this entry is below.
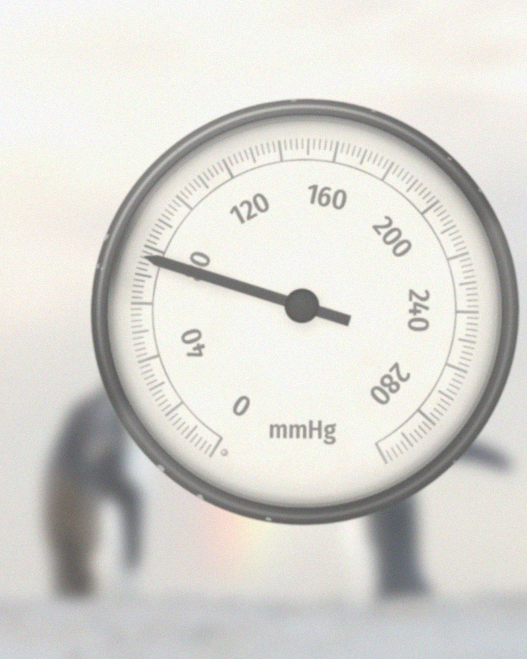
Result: 76 mmHg
